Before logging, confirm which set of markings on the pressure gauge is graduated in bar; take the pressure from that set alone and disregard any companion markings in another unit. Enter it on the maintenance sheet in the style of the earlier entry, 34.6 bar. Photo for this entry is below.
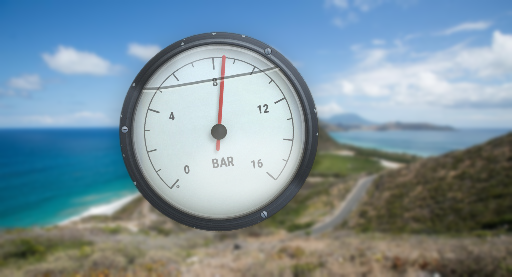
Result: 8.5 bar
